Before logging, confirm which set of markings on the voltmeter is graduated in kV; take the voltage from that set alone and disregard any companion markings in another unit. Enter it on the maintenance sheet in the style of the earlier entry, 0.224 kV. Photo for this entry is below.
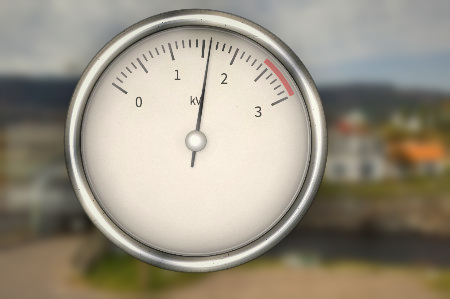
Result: 1.6 kV
